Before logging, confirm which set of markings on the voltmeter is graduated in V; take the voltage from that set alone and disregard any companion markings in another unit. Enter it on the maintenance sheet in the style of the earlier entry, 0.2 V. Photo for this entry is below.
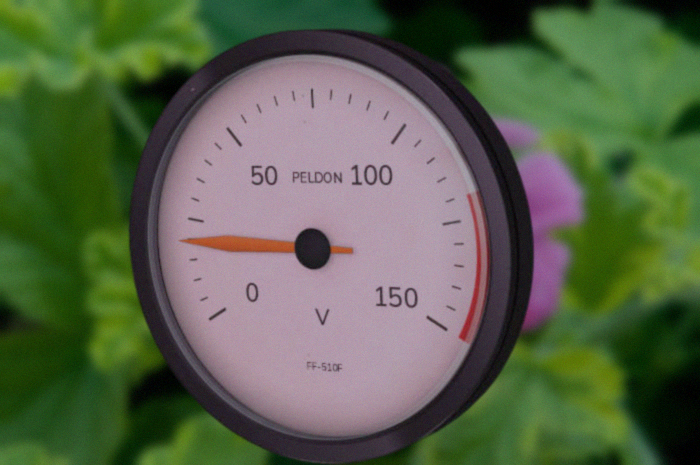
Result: 20 V
